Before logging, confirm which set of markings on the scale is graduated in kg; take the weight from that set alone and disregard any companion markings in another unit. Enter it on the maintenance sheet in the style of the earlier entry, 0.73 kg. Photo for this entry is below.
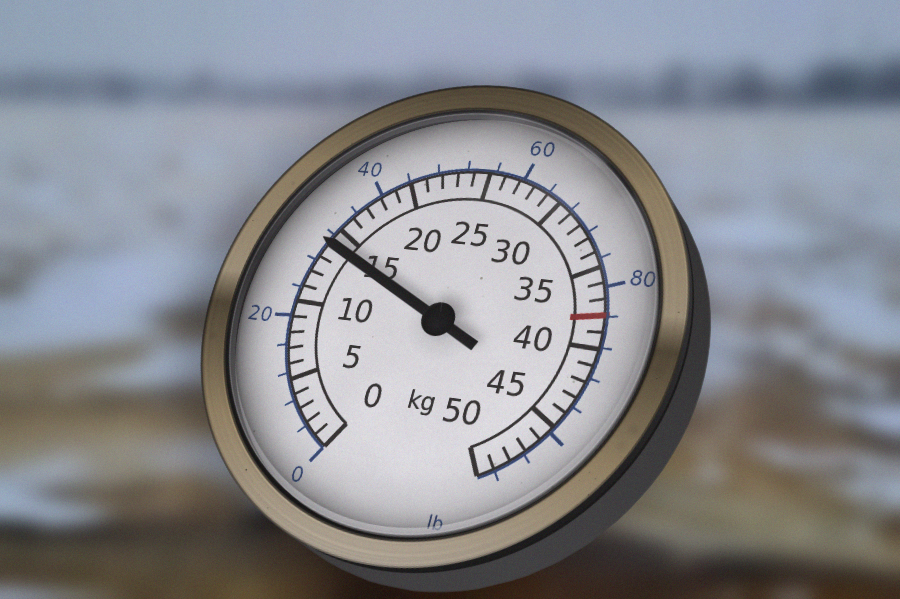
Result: 14 kg
